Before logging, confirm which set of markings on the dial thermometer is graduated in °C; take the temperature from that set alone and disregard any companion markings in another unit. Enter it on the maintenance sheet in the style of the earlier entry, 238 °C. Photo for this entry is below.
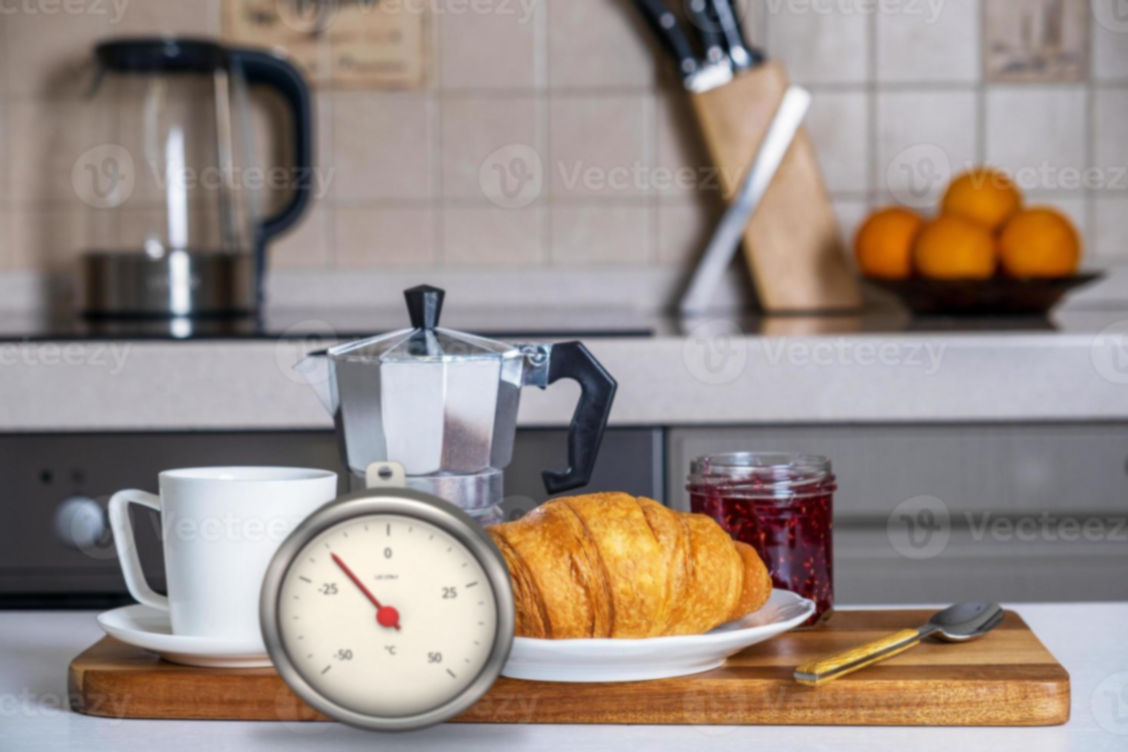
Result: -15 °C
